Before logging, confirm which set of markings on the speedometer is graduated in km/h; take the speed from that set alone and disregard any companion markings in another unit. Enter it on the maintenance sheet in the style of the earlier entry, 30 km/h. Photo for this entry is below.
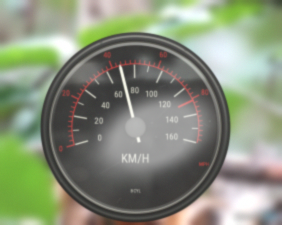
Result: 70 km/h
